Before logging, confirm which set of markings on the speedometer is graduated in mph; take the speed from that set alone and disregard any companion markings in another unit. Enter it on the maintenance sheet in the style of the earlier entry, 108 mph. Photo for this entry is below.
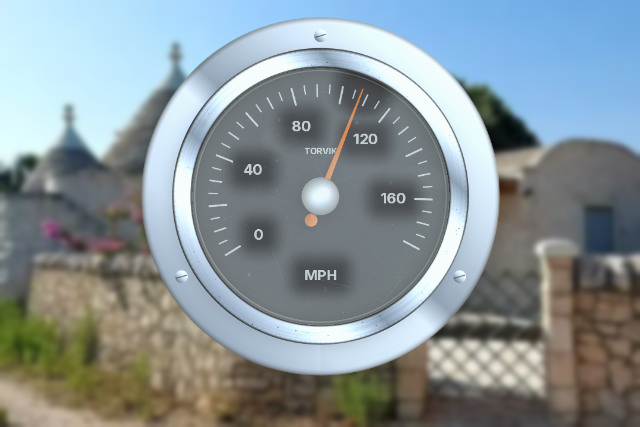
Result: 107.5 mph
